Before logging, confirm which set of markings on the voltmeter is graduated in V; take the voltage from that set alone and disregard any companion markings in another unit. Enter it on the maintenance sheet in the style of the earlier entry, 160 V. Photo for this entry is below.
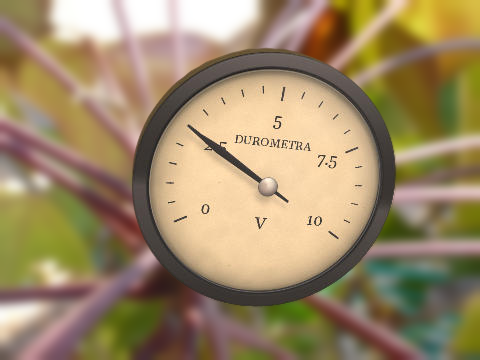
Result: 2.5 V
